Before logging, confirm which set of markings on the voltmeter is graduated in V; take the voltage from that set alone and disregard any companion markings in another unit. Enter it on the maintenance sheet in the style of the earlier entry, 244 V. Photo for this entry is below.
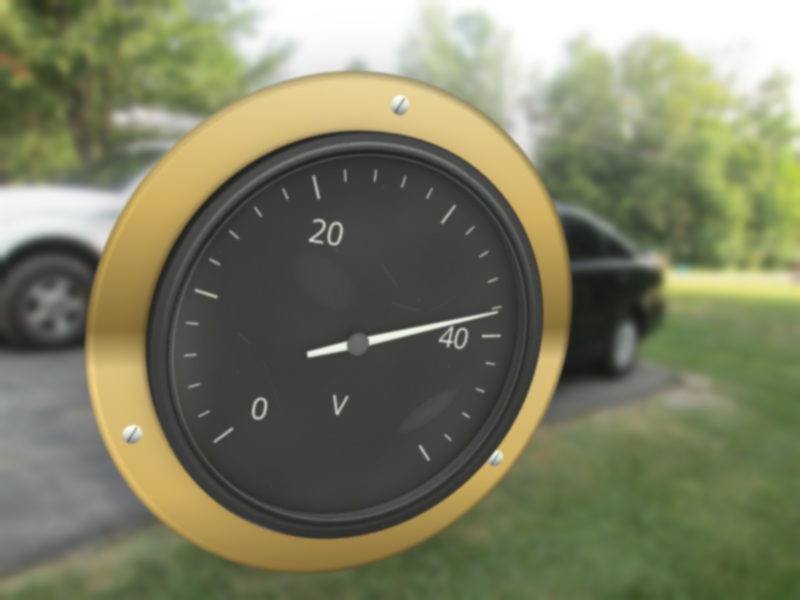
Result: 38 V
